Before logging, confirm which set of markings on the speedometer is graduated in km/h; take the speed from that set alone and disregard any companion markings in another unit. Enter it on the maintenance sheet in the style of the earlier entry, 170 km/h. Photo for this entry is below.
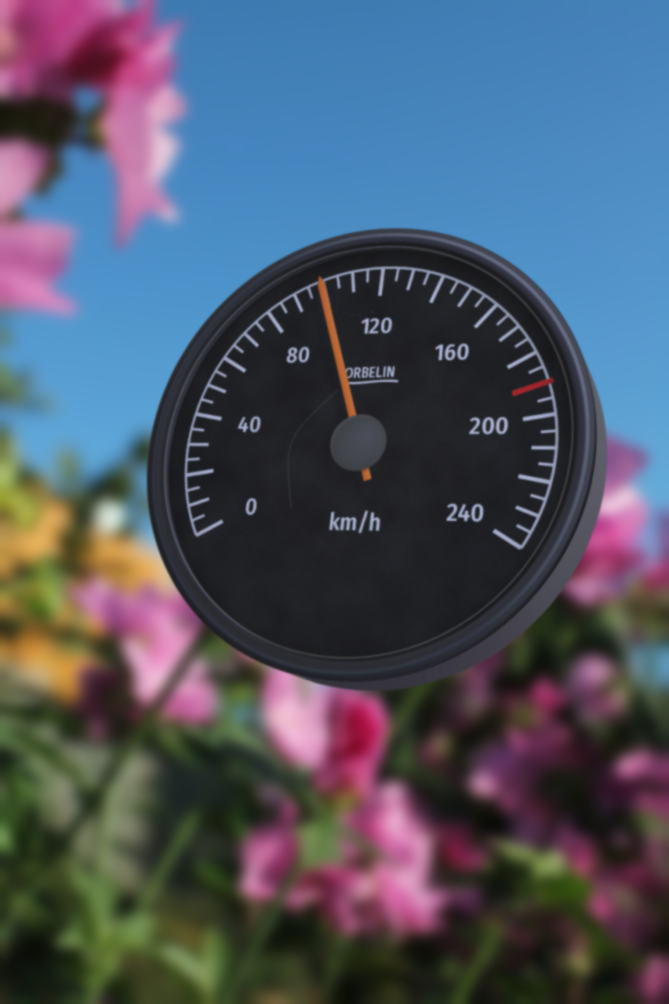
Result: 100 km/h
